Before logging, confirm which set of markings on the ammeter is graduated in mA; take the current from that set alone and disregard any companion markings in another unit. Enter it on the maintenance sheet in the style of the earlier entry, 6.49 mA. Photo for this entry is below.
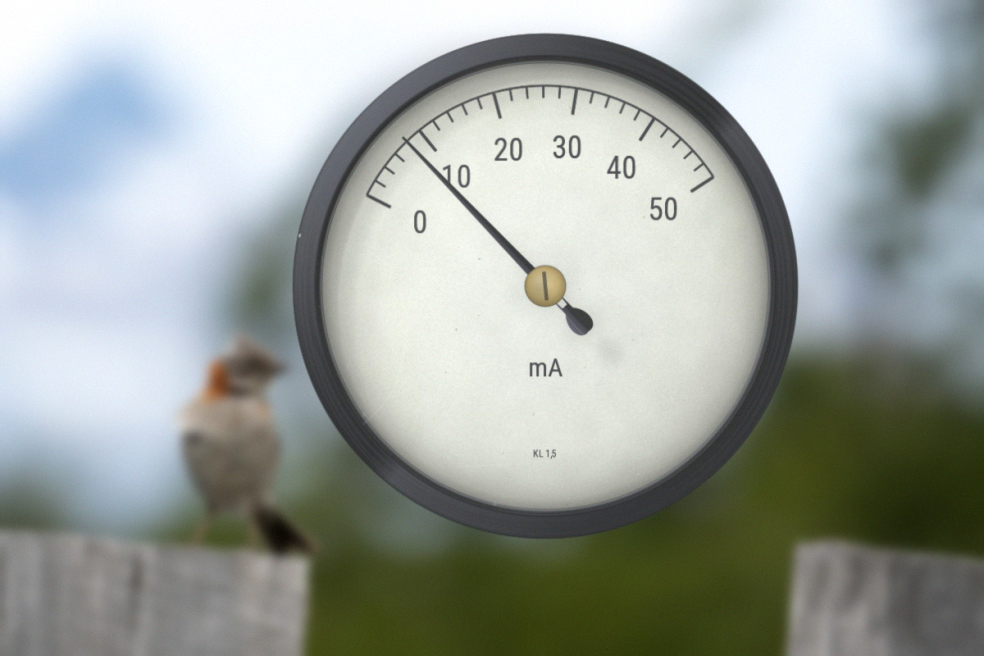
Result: 8 mA
